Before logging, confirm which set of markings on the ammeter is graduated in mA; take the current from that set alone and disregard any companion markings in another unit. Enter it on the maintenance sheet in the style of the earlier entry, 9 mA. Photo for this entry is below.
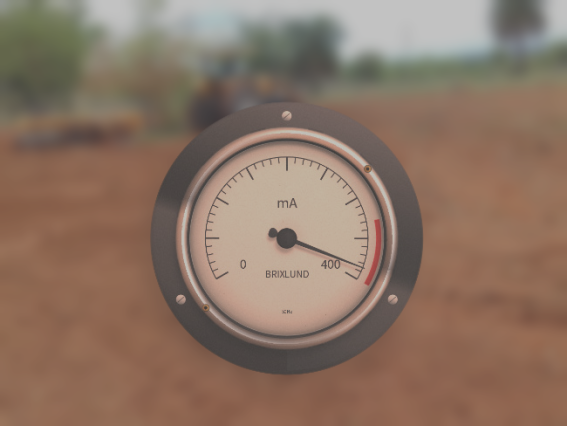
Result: 385 mA
